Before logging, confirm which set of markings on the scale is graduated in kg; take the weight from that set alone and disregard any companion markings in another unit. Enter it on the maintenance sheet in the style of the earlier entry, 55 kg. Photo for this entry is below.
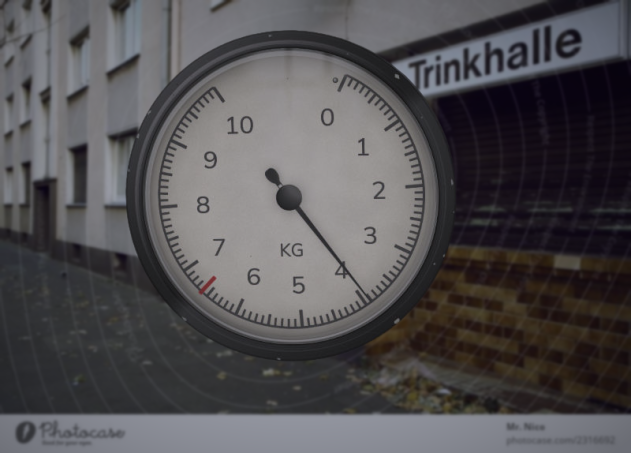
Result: 3.9 kg
